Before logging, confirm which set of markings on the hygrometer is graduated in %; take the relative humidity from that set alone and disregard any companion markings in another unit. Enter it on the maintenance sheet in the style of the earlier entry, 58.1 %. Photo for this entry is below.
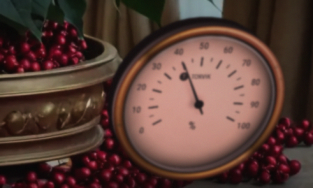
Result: 40 %
